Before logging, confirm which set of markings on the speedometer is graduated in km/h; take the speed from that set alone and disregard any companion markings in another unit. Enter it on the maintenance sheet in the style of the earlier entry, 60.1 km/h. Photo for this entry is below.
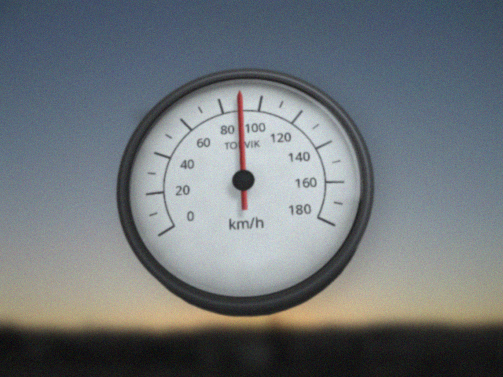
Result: 90 km/h
